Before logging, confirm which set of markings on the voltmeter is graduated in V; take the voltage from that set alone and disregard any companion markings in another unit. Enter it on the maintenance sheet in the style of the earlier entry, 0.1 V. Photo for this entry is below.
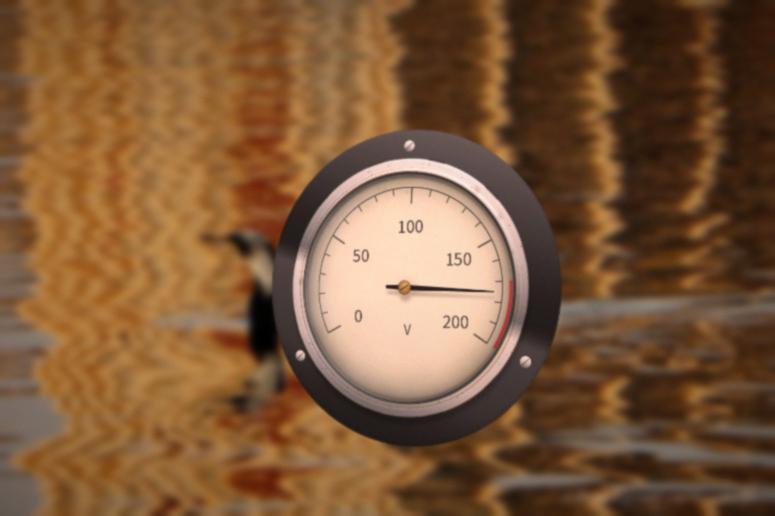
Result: 175 V
